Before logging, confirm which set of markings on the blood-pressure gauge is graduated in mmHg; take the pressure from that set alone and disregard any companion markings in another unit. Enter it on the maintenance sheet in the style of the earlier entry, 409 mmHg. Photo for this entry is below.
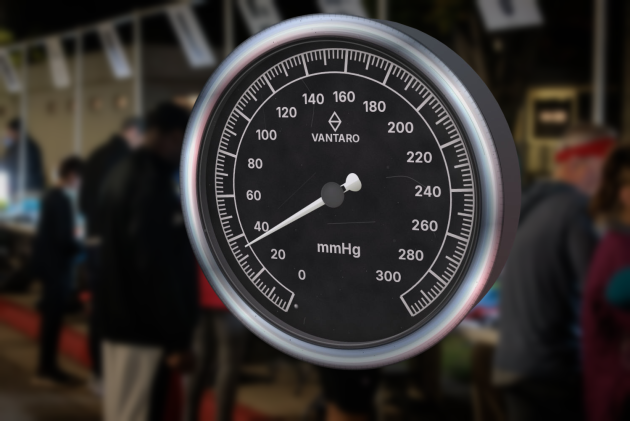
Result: 34 mmHg
